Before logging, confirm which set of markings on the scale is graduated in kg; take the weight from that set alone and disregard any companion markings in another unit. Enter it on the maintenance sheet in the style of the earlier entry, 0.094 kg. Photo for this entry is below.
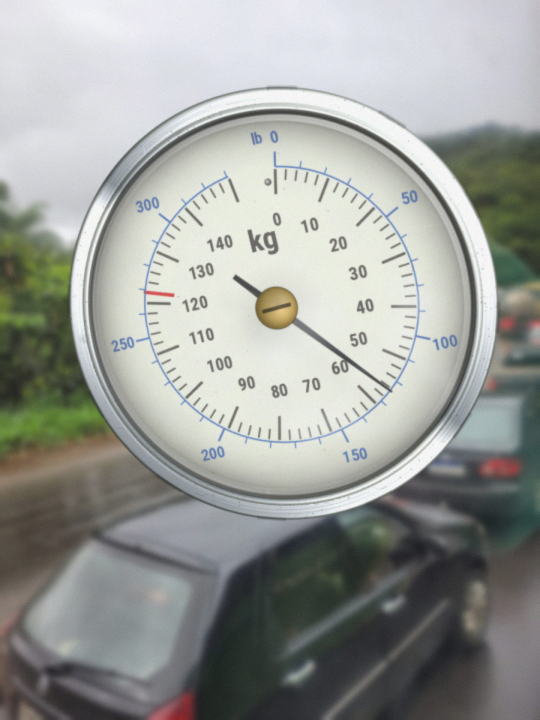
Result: 56 kg
